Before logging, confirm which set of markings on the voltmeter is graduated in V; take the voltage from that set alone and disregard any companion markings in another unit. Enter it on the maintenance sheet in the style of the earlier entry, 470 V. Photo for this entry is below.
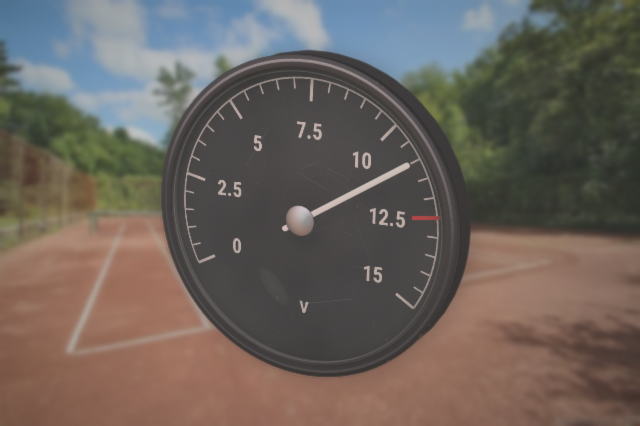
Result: 11 V
